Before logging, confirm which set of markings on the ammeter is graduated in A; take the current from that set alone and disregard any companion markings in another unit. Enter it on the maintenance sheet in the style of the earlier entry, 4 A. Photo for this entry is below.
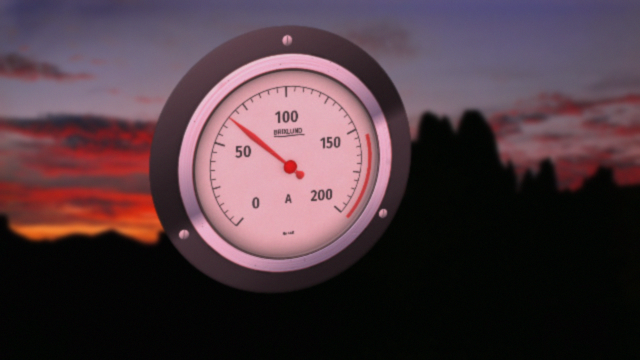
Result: 65 A
